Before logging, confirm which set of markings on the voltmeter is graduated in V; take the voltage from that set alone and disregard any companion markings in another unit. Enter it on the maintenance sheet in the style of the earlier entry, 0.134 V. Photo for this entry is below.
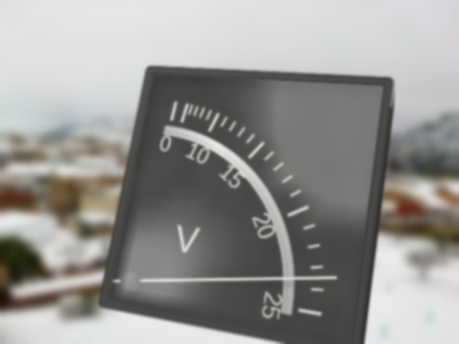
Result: 23.5 V
